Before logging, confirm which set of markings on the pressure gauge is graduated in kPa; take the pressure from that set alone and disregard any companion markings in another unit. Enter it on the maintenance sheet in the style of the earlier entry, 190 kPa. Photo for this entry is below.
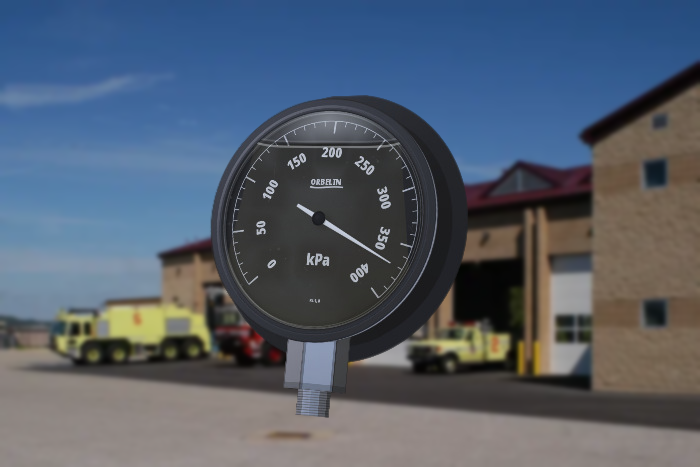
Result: 370 kPa
